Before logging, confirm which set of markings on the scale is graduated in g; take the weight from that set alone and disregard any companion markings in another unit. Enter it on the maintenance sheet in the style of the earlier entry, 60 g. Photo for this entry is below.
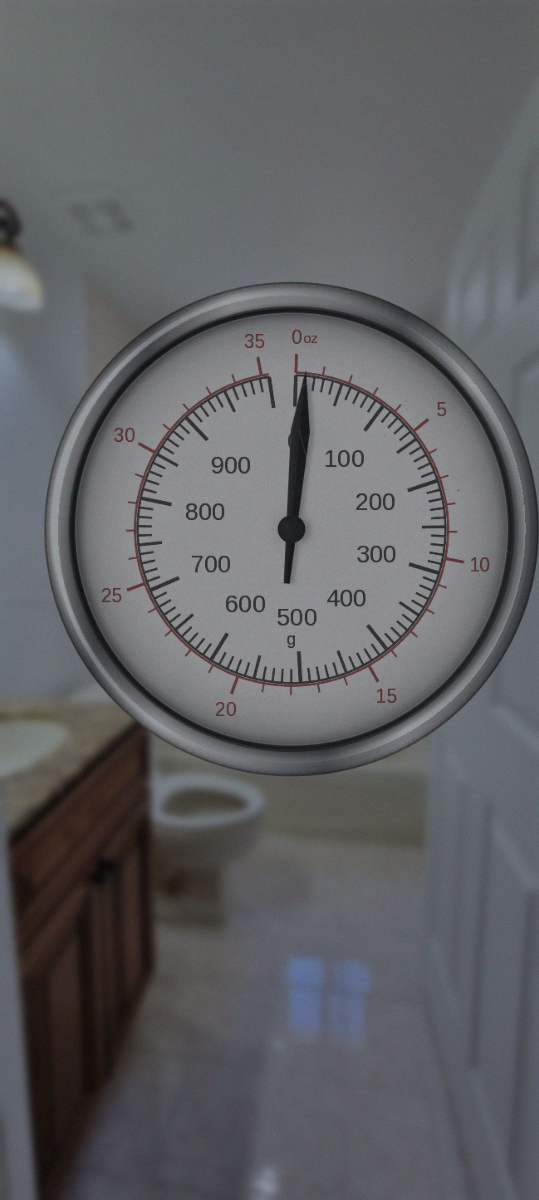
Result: 10 g
